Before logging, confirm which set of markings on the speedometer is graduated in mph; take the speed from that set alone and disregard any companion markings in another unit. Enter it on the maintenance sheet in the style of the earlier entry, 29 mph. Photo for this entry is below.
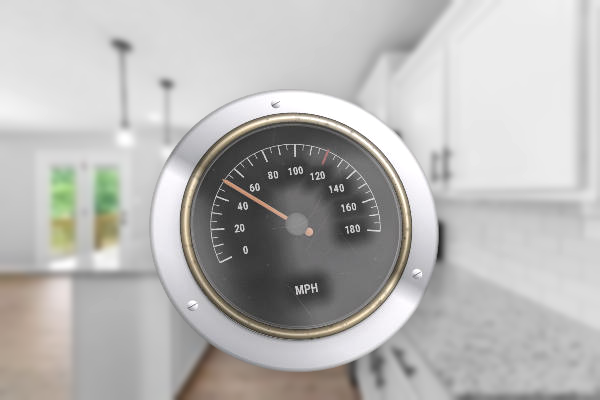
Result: 50 mph
